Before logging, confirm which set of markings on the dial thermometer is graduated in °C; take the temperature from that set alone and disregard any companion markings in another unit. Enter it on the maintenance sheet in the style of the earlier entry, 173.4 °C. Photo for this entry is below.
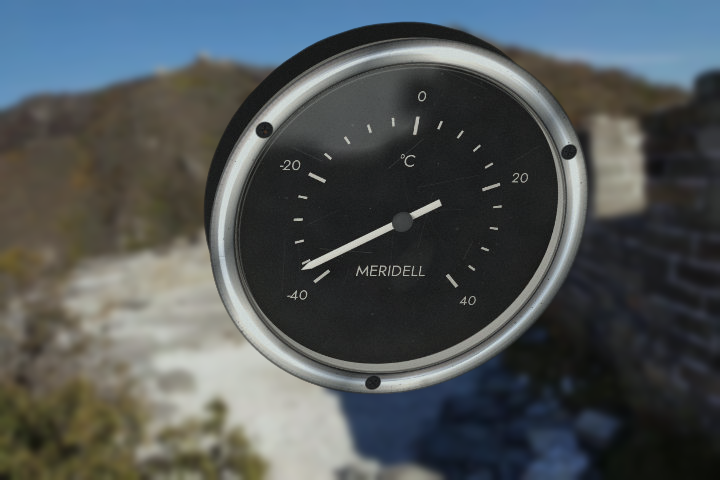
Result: -36 °C
